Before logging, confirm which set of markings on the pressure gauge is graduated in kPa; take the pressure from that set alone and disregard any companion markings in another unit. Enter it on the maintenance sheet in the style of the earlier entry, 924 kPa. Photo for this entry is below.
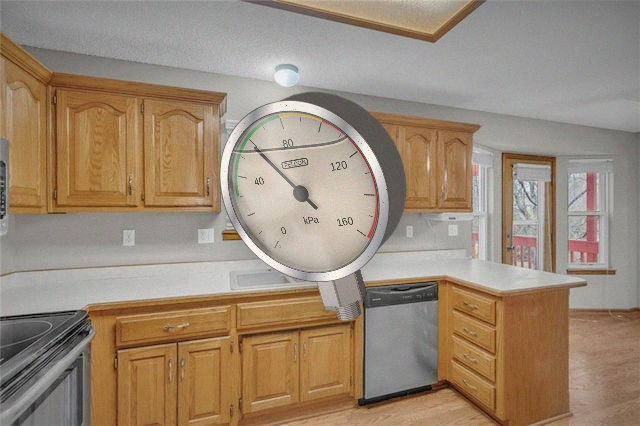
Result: 60 kPa
